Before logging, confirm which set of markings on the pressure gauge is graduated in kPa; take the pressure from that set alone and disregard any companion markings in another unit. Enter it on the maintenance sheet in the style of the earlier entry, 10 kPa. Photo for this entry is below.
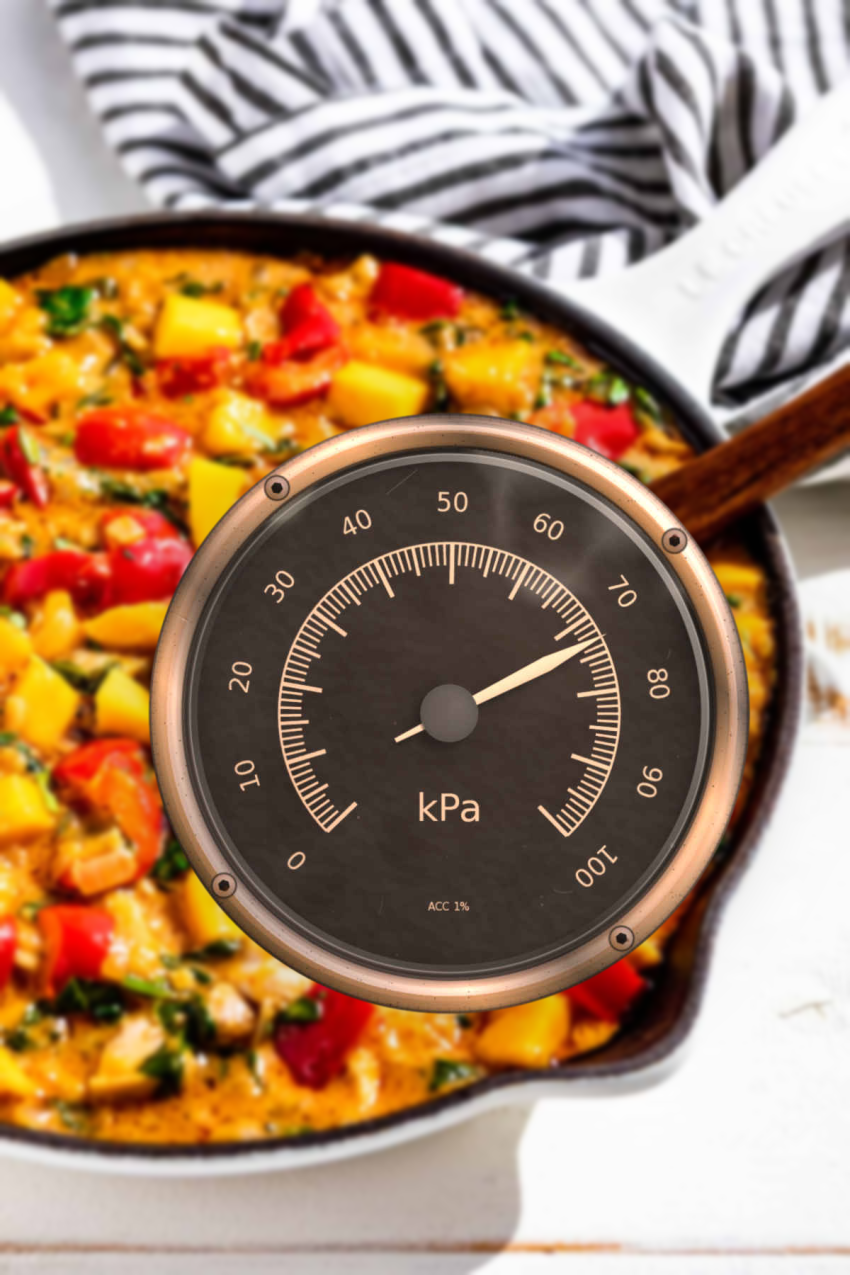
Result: 73 kPa
